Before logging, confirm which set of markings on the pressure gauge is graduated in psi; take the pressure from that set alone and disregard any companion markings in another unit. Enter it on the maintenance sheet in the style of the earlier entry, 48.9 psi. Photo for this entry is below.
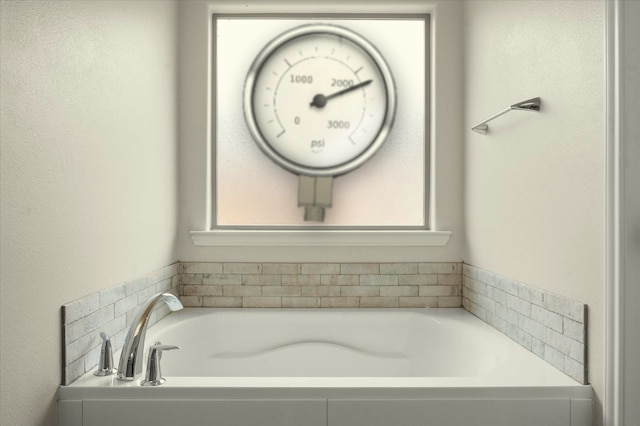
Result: 2200 psi
